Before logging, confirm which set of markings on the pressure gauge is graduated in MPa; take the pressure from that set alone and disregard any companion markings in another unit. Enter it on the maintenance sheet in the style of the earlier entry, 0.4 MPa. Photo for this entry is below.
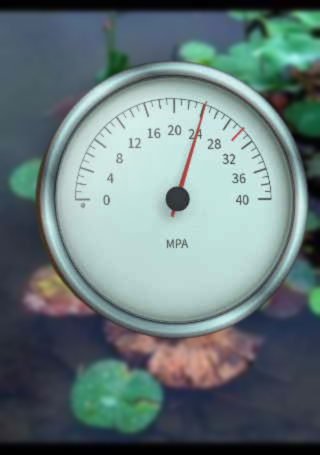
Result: 24 MPa
